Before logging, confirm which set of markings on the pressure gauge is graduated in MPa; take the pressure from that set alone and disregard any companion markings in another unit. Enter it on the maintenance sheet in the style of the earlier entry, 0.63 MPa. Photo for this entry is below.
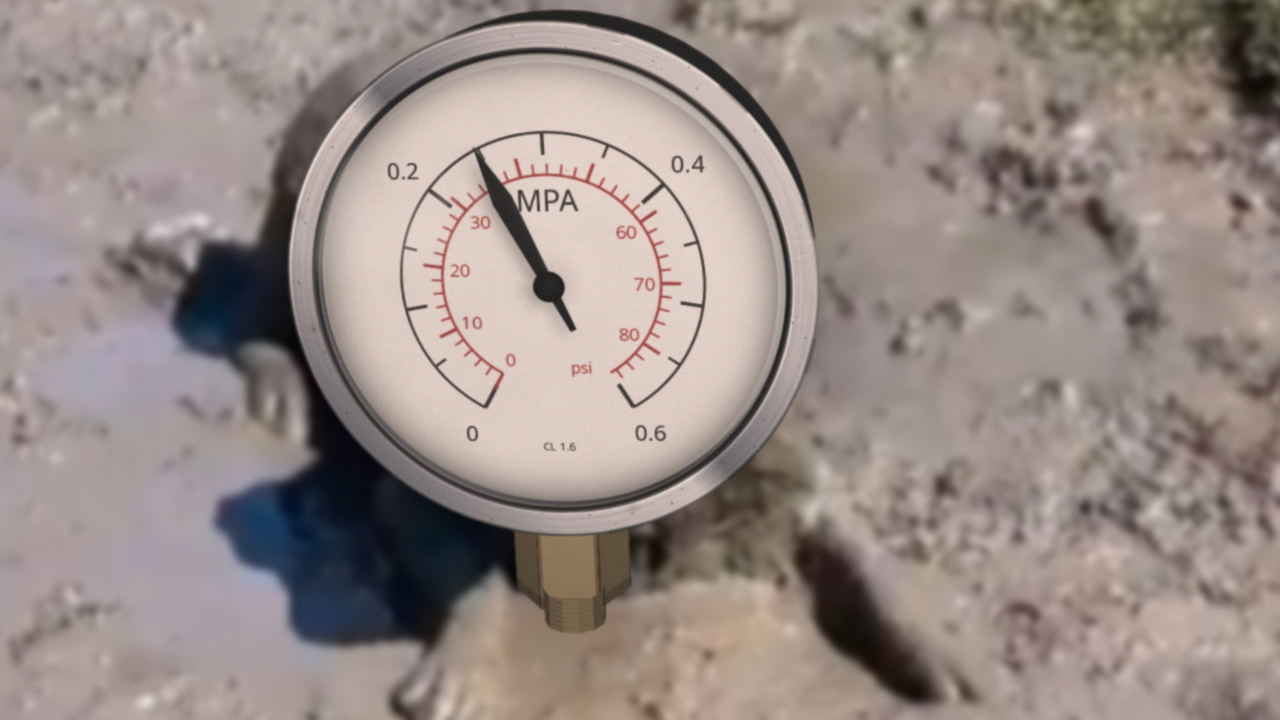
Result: 0.25 MPa
